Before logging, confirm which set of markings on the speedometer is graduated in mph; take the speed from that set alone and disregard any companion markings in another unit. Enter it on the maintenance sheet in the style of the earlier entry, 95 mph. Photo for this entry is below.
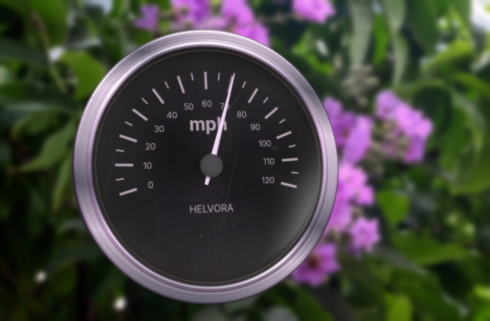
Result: 70 mph
